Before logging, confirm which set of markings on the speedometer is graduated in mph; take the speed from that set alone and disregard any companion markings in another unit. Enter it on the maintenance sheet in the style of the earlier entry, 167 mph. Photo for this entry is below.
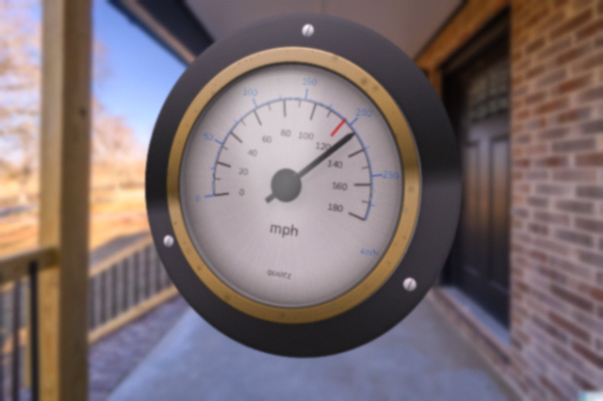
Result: 130 mph
